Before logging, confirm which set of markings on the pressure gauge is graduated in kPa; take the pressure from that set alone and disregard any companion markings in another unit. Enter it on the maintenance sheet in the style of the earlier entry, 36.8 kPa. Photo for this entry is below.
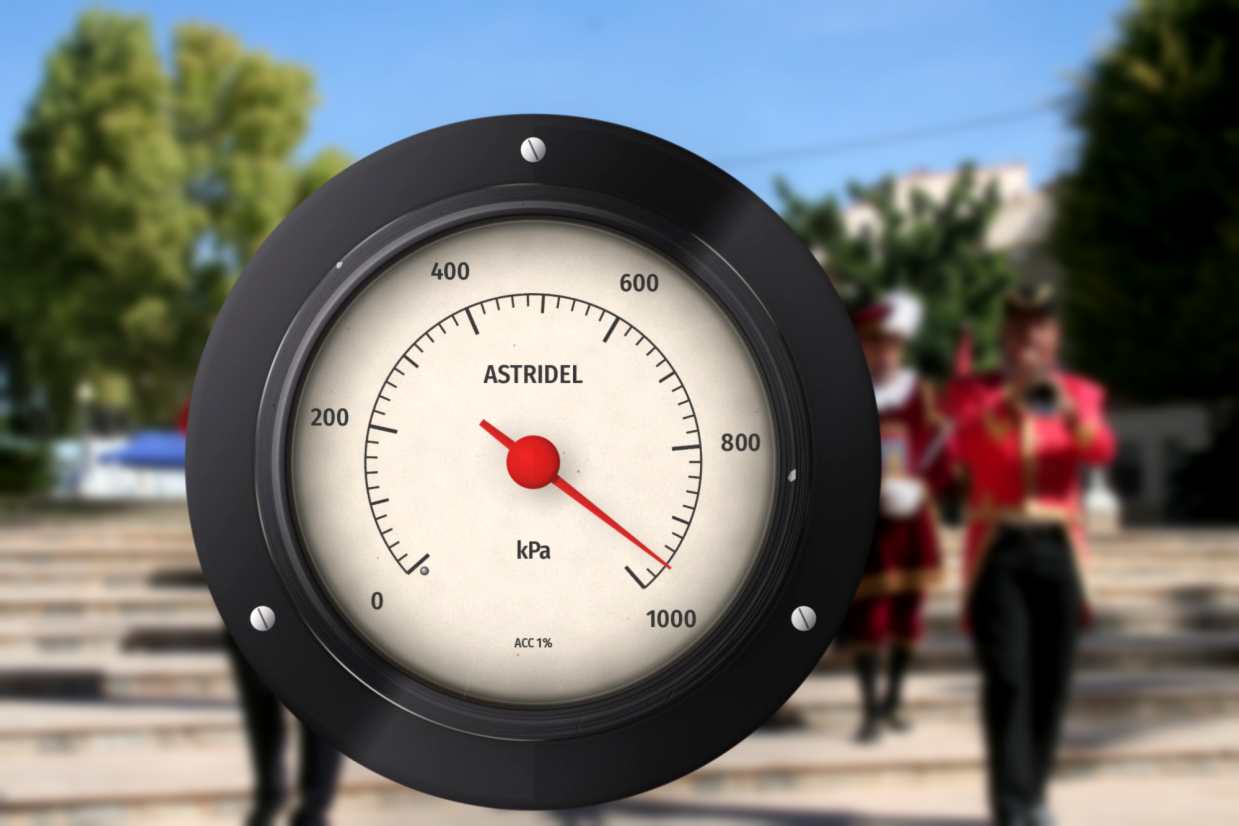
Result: 960 kPa
